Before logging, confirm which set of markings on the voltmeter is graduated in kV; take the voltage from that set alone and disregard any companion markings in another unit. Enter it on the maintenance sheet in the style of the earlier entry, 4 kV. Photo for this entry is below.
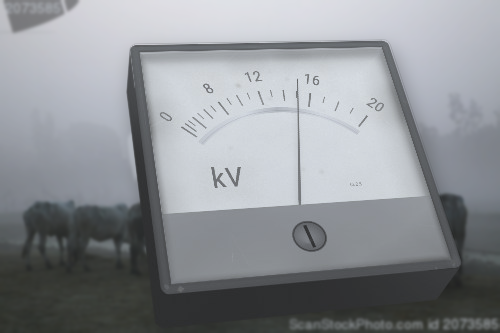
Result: 15 kV
